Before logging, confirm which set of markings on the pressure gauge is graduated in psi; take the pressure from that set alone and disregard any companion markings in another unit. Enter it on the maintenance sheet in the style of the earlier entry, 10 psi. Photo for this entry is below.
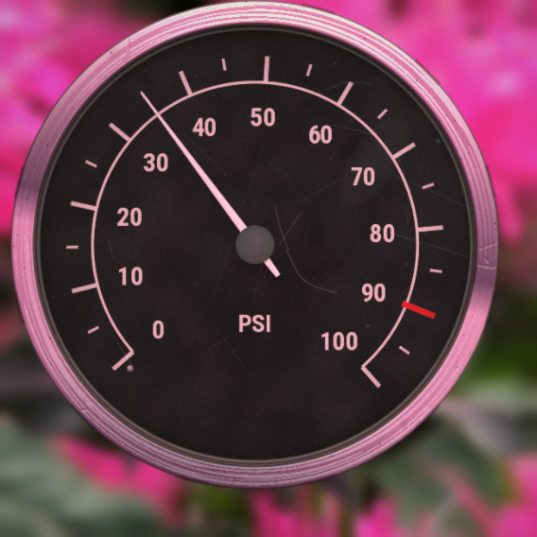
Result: 35 psi
